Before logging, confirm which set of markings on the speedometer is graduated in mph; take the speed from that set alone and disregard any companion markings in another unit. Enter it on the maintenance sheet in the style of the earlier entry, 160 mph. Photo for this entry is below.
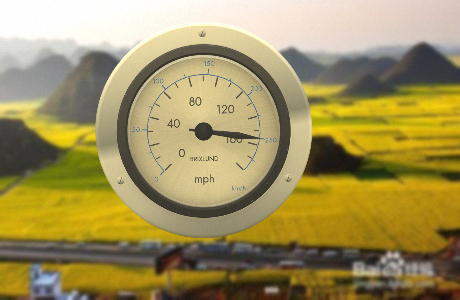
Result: 155 mph
